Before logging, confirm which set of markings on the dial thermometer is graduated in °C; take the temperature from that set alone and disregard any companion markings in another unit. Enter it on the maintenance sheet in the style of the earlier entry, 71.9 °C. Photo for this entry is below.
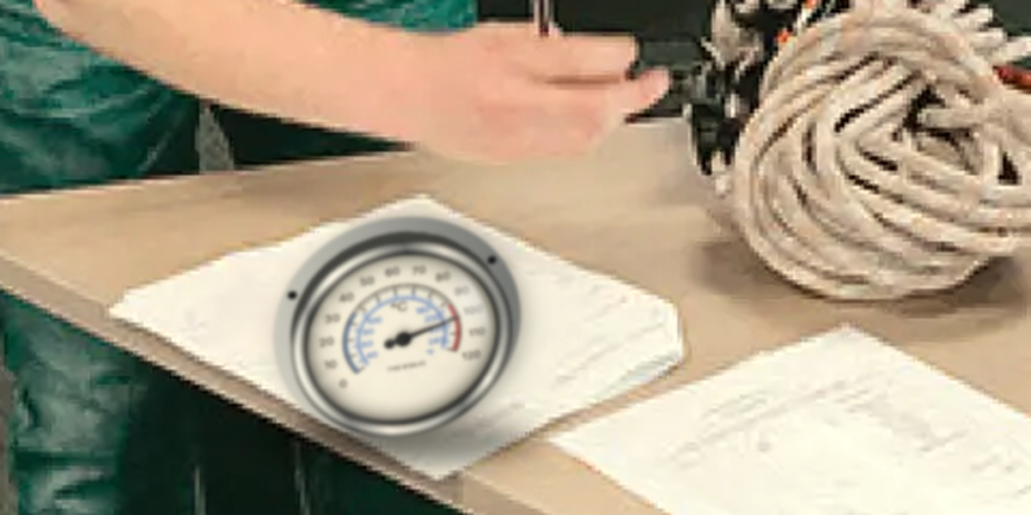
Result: 100 °C
